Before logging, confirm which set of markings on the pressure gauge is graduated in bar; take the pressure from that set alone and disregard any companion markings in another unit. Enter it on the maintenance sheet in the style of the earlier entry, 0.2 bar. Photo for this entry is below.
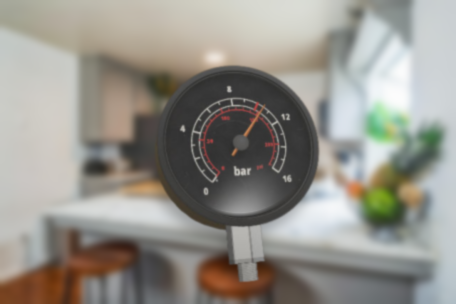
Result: 10.5 bar
